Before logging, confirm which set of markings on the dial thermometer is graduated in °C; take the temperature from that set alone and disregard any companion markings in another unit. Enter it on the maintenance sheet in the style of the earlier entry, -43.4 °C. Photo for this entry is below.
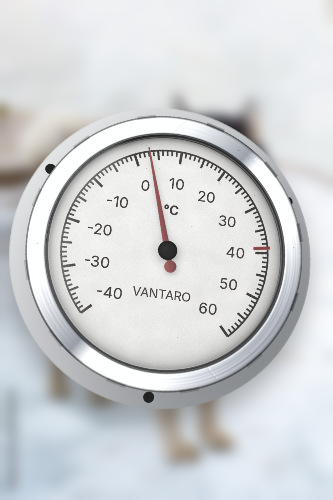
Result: 3 °C
